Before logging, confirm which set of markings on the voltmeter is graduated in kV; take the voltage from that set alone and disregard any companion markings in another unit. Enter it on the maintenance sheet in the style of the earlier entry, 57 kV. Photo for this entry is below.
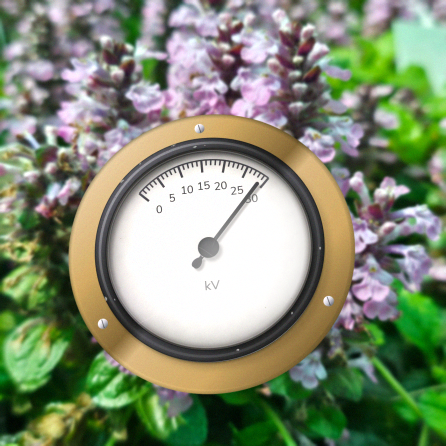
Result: 29 kV
